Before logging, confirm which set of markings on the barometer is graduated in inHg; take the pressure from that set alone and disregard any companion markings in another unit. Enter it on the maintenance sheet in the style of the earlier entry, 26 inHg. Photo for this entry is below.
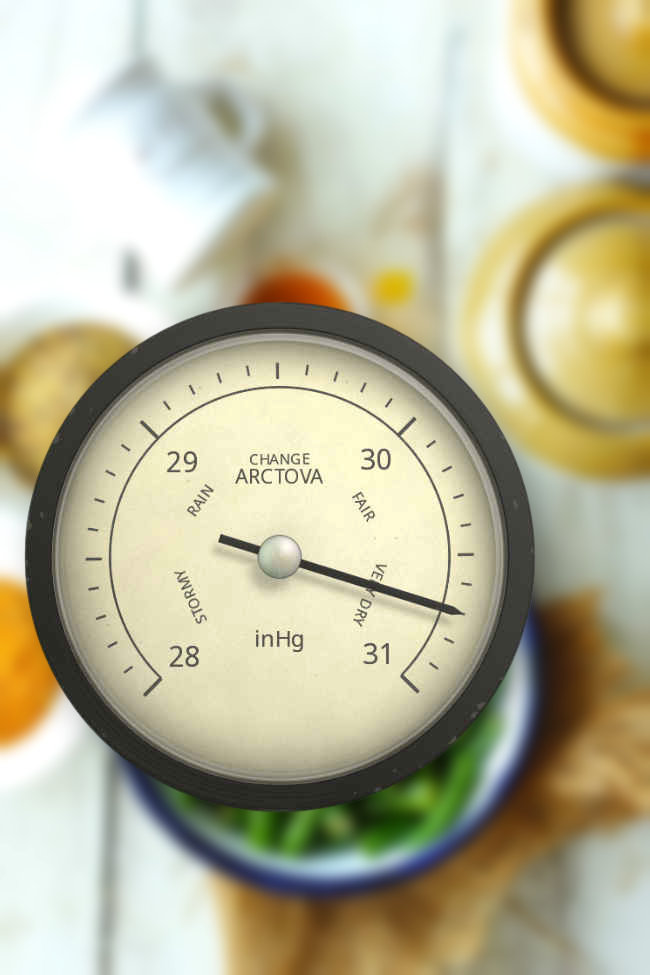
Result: 30.7 inHg
